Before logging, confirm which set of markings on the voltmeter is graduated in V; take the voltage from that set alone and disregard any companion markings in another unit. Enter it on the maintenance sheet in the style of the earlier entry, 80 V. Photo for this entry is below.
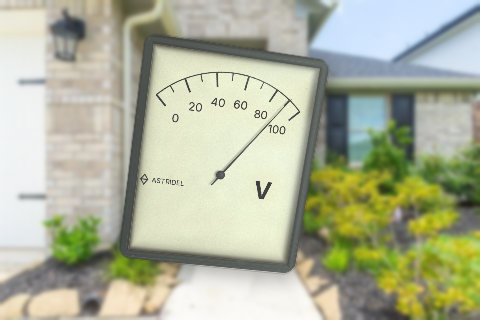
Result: 90 V
